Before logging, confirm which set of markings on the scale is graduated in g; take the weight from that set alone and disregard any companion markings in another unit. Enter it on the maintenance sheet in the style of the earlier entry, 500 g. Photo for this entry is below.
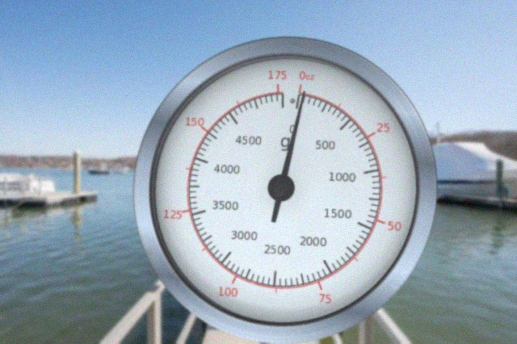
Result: 50 g
